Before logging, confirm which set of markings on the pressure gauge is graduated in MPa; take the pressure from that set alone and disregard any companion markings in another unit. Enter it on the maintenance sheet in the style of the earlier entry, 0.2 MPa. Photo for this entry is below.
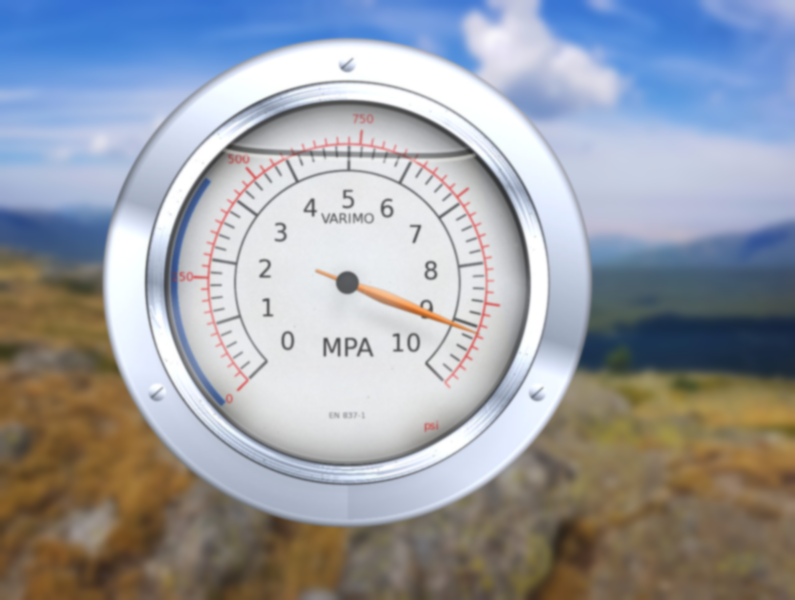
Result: 9.1 MPa
